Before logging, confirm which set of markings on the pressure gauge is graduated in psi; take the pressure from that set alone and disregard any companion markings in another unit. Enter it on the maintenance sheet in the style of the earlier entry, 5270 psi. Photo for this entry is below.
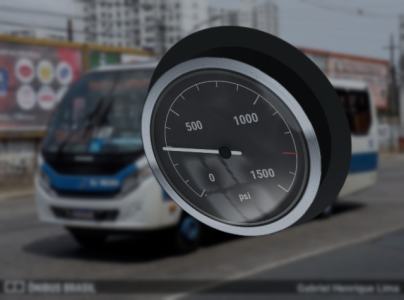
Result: 300 psi
